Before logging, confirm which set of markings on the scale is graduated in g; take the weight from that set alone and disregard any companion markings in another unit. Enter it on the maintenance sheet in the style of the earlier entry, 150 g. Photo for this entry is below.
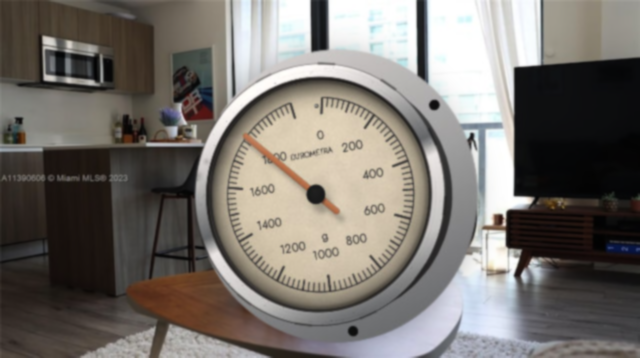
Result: 1800 g
